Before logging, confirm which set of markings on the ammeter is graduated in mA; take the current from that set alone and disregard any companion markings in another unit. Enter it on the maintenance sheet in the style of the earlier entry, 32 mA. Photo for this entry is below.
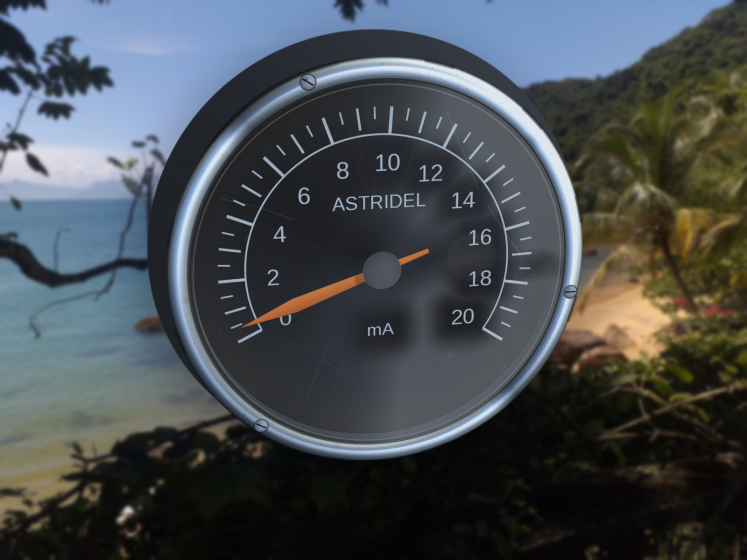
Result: 0.5 mA
